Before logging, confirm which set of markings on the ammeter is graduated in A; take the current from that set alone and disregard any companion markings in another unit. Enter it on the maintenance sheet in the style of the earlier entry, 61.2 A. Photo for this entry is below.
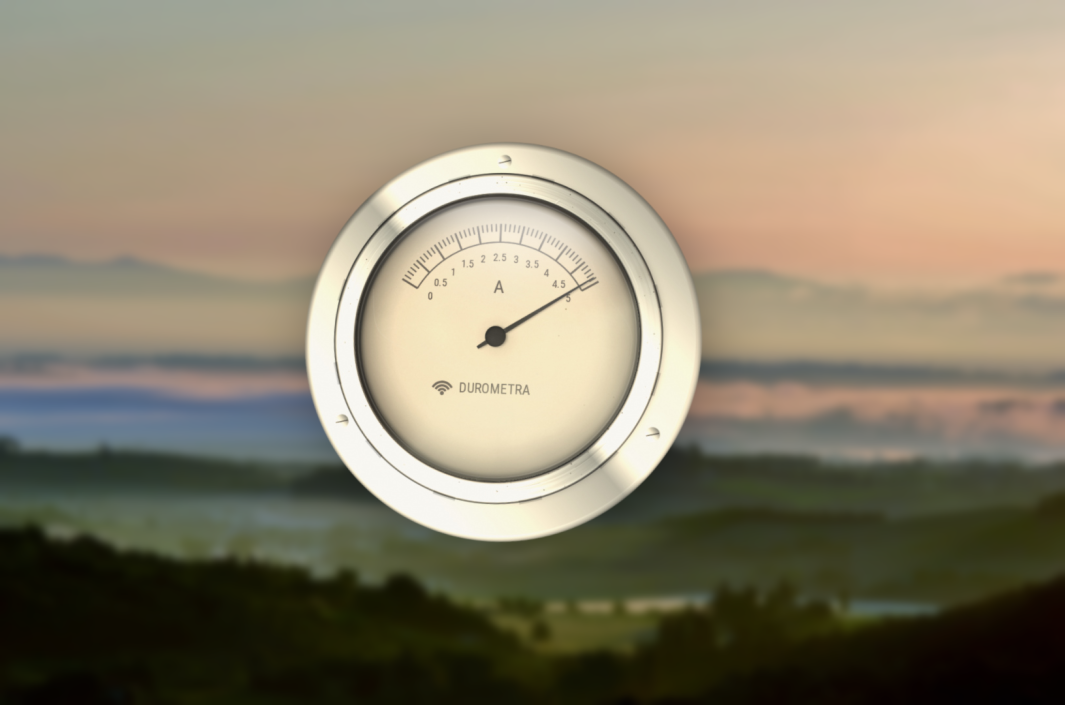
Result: 4.9 A
